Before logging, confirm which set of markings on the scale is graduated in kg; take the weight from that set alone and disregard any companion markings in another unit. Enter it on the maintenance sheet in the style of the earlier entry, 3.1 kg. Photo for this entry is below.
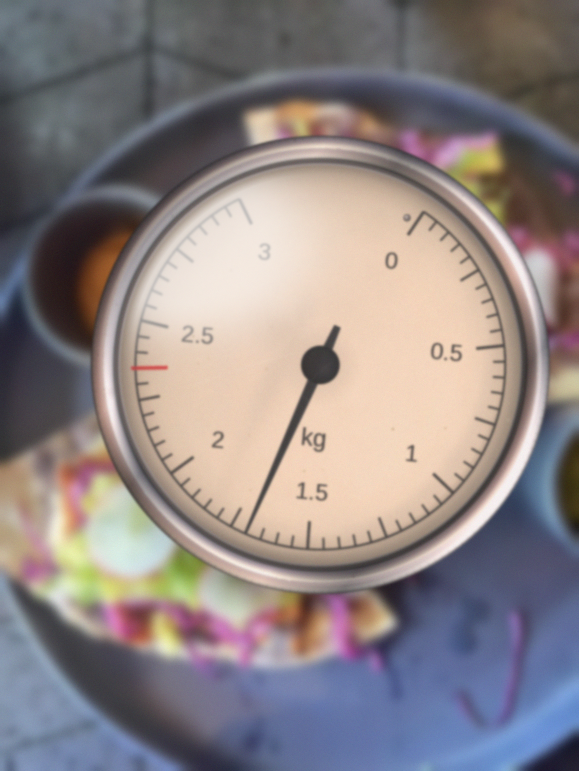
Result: 1.7 kg
